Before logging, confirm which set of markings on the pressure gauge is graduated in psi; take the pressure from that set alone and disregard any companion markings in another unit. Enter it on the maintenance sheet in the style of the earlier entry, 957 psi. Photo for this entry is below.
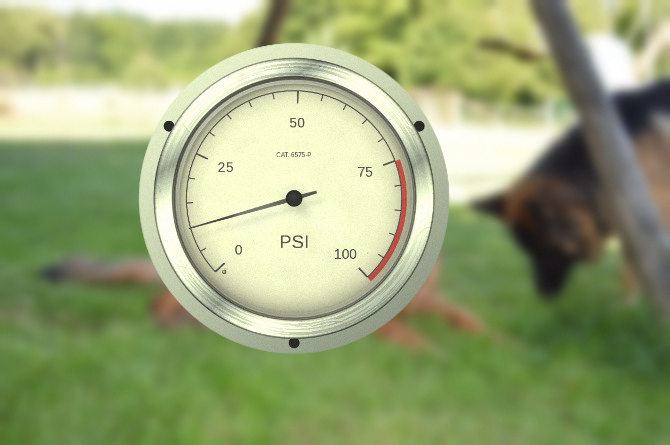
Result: 10 psi
